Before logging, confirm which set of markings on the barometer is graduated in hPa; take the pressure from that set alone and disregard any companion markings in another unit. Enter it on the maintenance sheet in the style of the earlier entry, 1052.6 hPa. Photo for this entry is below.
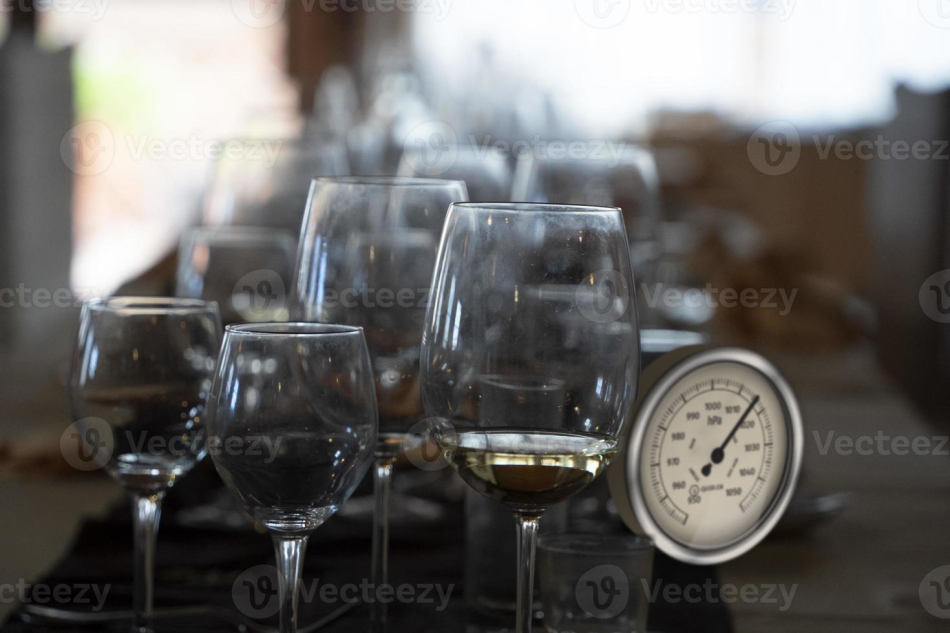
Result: 1015 hPa
